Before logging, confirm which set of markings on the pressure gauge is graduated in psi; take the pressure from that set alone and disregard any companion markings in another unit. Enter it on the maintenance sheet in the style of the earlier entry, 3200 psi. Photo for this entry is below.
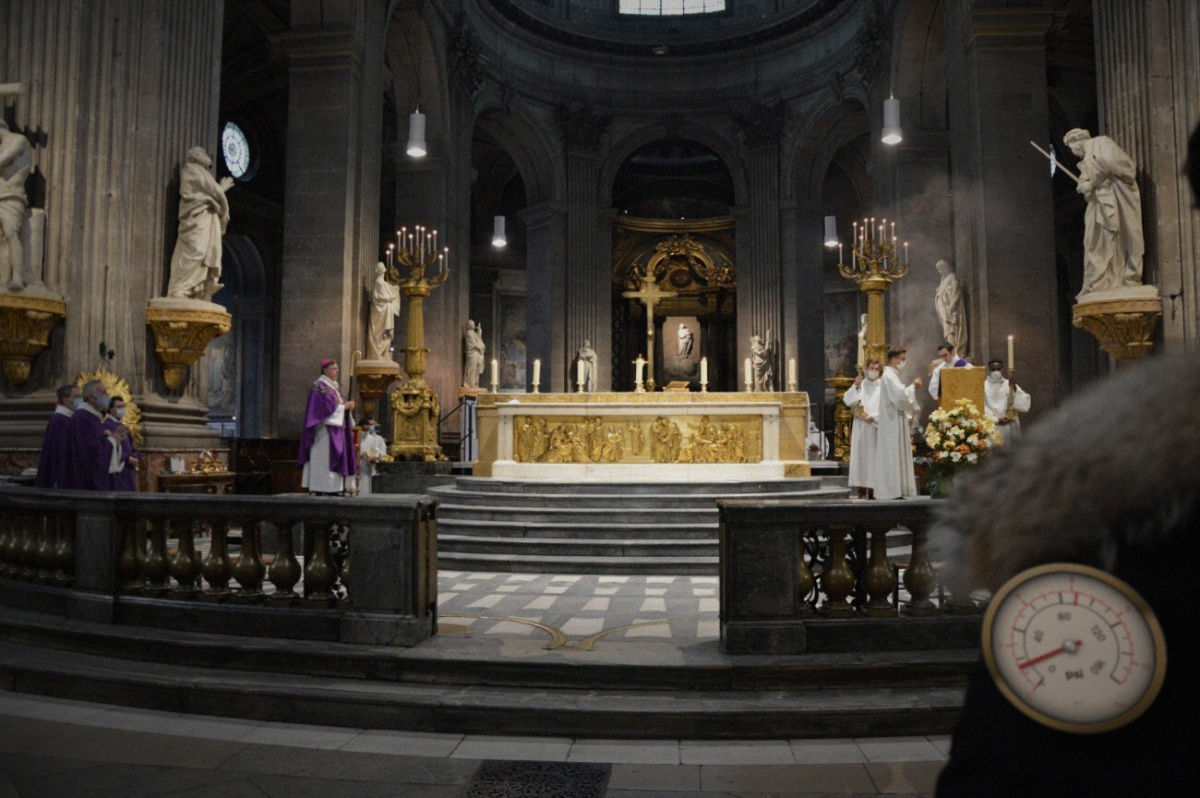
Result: 15 psi
